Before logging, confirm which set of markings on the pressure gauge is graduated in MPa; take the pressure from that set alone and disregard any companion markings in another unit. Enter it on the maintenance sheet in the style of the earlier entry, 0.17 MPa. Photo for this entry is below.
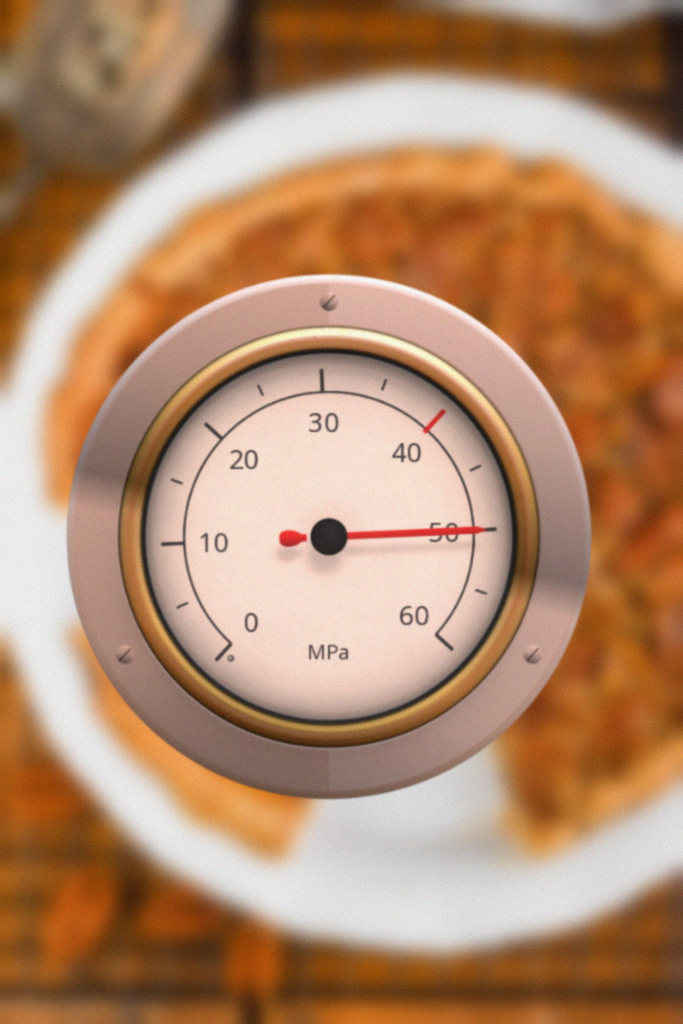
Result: 50 MPa
